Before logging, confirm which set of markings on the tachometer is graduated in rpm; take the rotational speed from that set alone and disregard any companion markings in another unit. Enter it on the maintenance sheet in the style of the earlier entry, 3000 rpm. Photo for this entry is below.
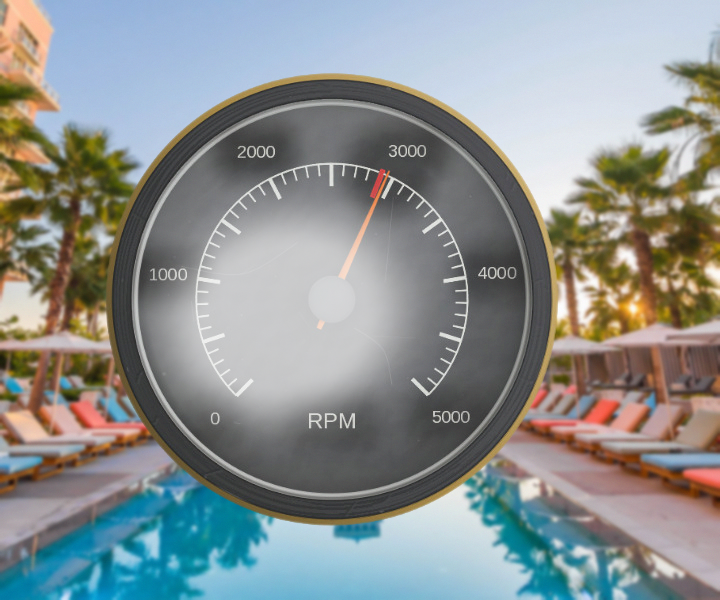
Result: 2950 rpm
